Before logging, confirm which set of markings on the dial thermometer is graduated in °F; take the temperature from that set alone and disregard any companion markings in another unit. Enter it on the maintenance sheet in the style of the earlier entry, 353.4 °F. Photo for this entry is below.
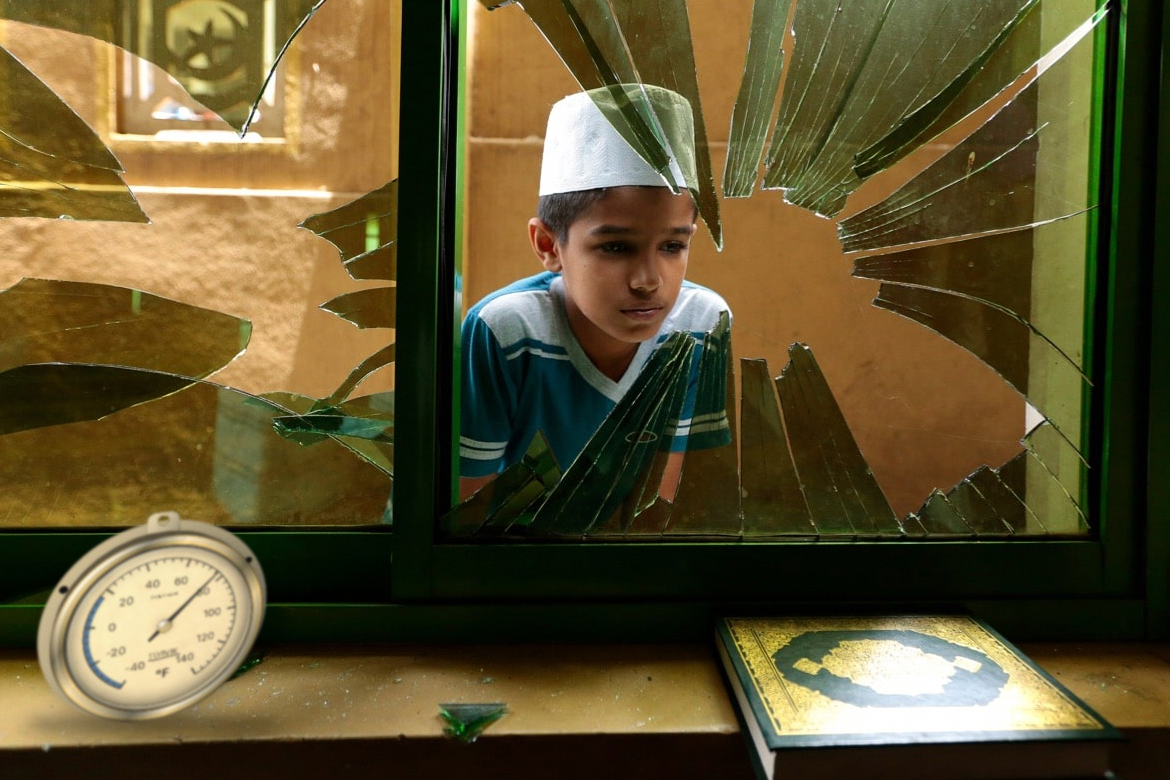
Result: 76 °F
